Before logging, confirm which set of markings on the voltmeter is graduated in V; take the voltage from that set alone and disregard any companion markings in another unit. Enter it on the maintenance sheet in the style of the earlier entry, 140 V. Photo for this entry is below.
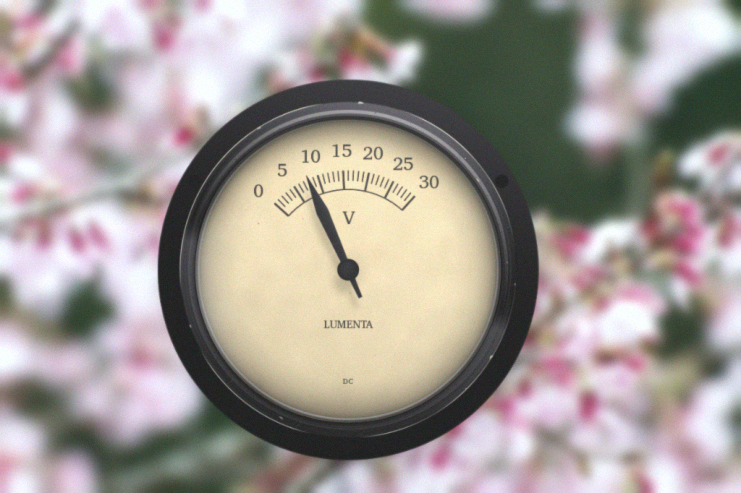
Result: 8 V
